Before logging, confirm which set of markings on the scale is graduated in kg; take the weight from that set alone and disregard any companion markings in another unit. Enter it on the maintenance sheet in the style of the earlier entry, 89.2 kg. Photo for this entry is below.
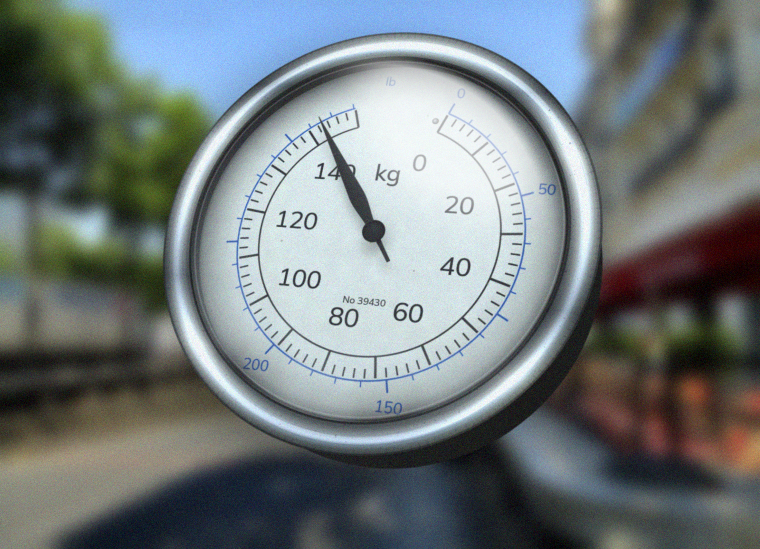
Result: 143 kg
